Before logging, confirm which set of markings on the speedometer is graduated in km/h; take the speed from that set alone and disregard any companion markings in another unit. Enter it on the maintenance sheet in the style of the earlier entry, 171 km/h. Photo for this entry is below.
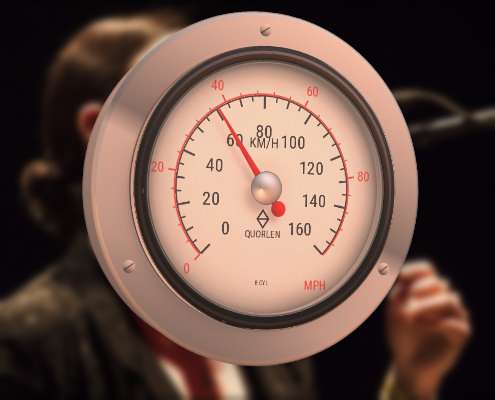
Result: 60 km/h
